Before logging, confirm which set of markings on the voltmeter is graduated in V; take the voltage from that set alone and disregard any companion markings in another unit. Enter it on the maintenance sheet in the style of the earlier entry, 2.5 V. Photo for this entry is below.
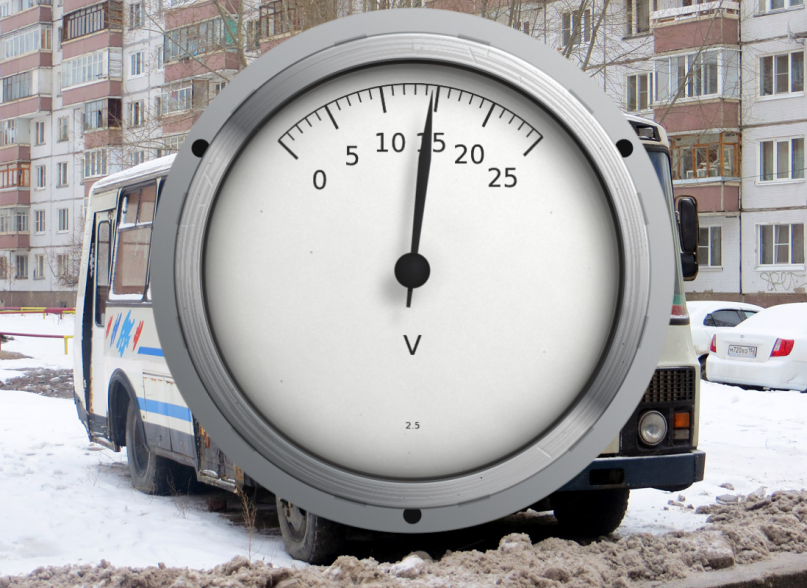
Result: 14.5 V
